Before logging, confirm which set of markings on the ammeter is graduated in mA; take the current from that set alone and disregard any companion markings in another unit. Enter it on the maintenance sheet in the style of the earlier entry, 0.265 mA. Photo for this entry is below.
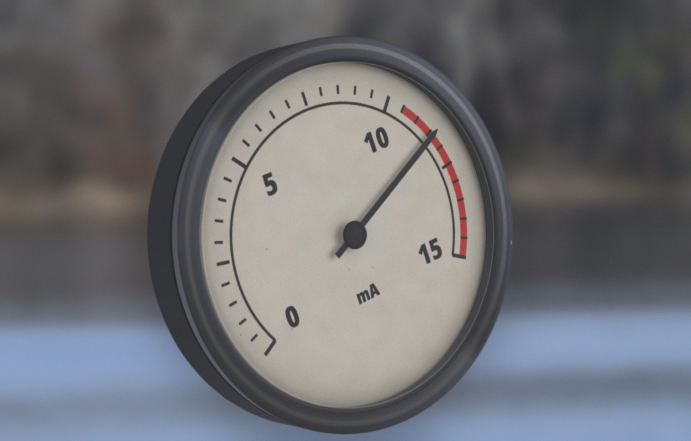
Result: 11.5 mA
